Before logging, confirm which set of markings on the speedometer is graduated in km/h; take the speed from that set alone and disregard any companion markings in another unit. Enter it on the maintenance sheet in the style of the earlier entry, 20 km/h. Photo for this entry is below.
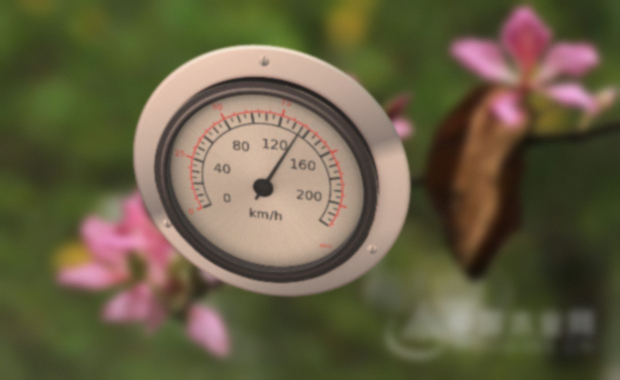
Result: 135 km/h
